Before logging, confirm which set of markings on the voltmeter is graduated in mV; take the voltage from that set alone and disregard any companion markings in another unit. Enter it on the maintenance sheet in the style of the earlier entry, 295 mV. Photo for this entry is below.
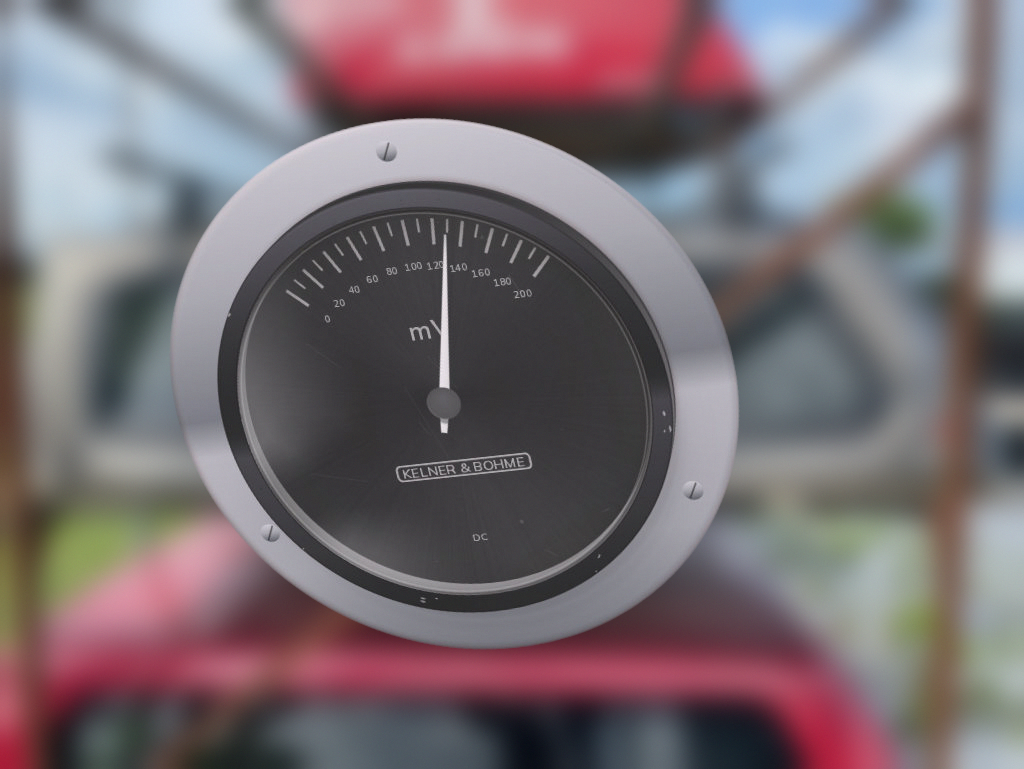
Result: 130 mV
